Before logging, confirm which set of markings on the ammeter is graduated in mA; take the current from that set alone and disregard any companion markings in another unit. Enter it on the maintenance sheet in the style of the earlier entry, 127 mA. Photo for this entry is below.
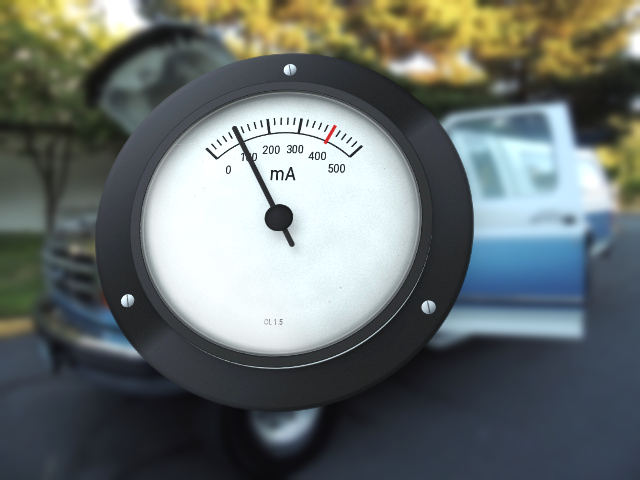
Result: 100 mA
